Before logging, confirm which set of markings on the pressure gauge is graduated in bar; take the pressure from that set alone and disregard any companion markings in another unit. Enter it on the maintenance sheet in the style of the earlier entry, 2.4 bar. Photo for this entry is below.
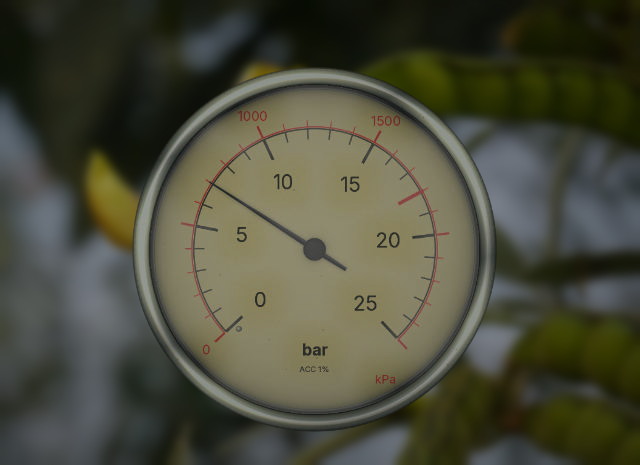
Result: 7 bar
